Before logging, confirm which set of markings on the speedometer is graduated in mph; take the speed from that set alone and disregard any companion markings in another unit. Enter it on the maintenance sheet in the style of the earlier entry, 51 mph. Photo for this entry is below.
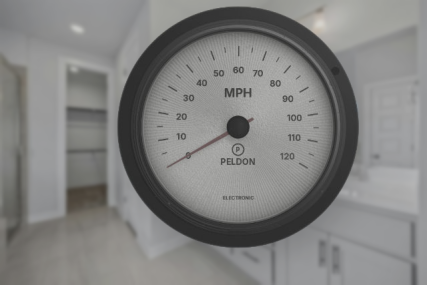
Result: 0 mph
